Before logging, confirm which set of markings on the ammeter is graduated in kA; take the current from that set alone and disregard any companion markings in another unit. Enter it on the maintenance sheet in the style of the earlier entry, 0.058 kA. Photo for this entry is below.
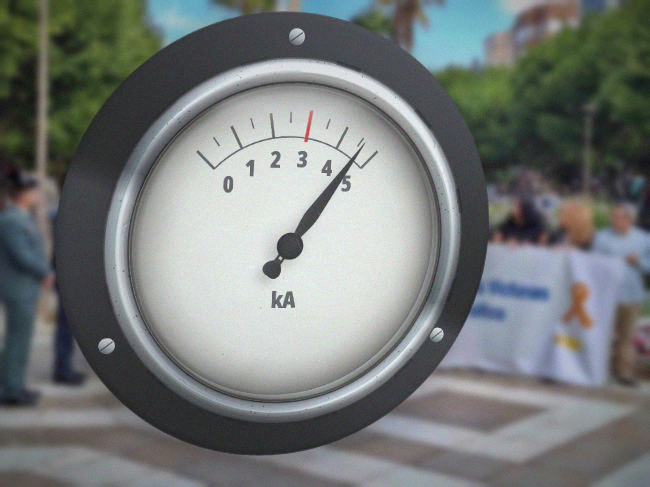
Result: 4.5 kA
